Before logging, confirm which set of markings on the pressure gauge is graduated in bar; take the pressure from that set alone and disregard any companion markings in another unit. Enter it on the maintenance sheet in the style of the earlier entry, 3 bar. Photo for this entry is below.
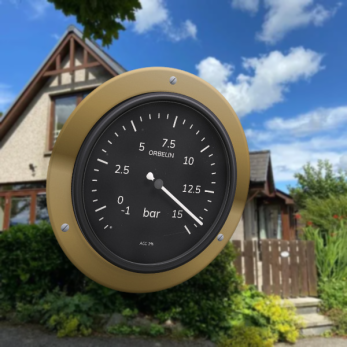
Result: 14.25 bar
